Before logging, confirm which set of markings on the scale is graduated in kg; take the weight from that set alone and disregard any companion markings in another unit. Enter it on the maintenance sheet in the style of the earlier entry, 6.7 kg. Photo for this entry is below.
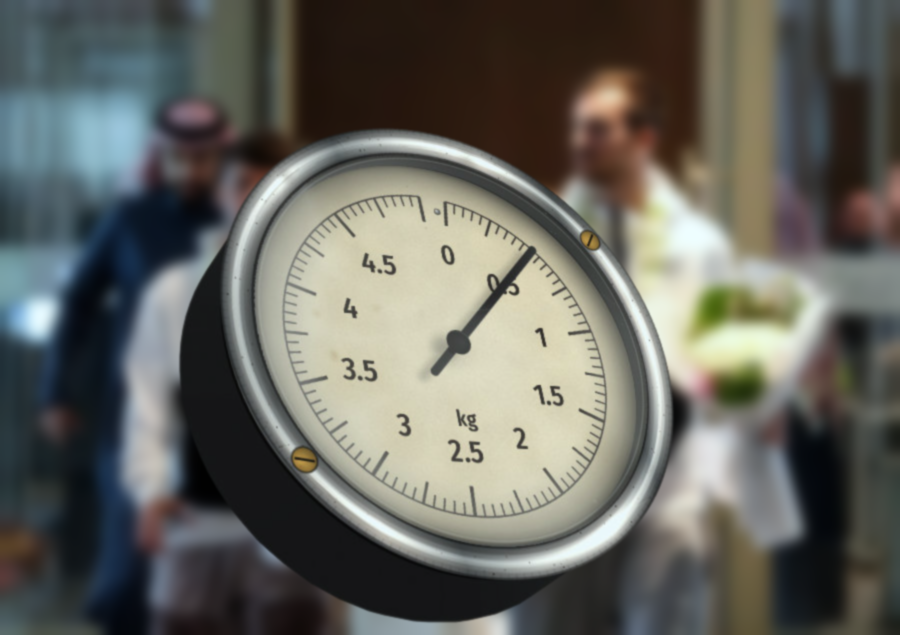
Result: 0.5 kg
